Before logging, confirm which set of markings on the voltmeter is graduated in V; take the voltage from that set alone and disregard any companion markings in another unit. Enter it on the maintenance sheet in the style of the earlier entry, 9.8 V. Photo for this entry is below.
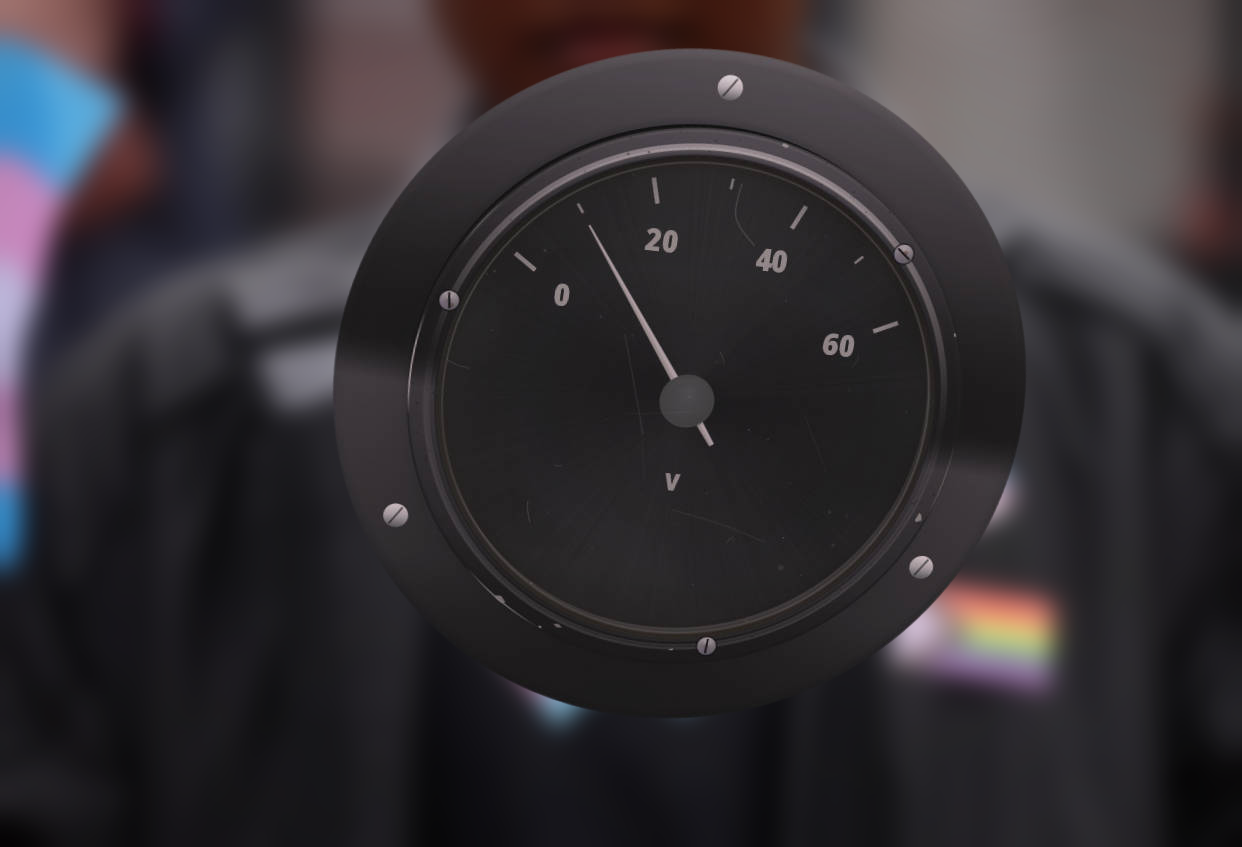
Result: 10 V
